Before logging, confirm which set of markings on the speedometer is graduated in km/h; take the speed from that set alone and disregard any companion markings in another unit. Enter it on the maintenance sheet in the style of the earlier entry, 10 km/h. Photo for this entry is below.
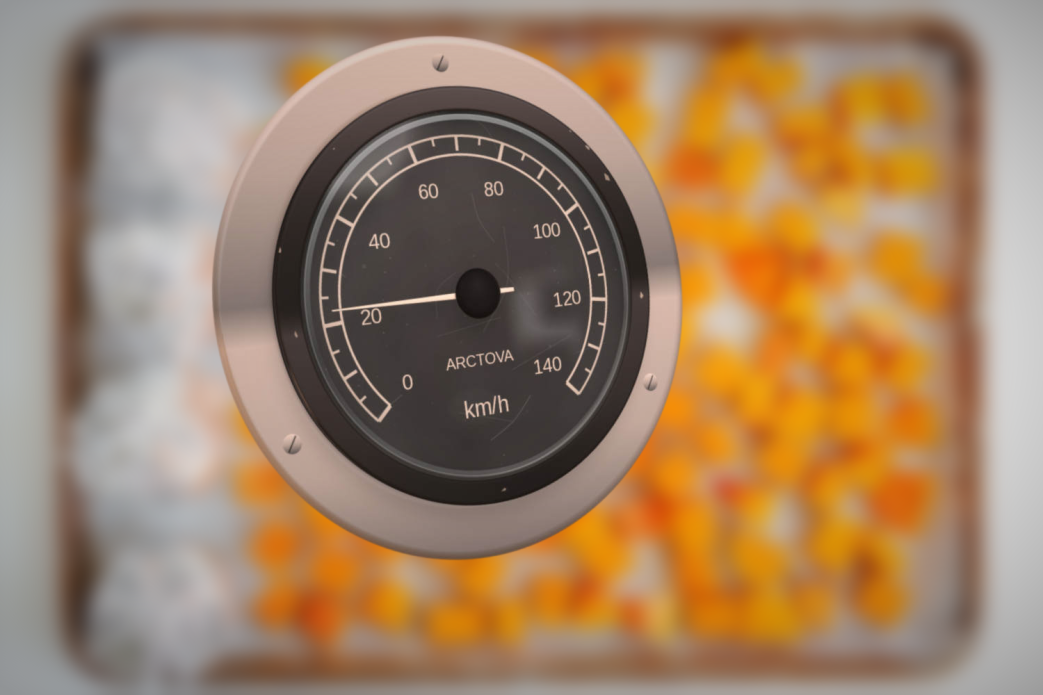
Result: 22.5 km/h
